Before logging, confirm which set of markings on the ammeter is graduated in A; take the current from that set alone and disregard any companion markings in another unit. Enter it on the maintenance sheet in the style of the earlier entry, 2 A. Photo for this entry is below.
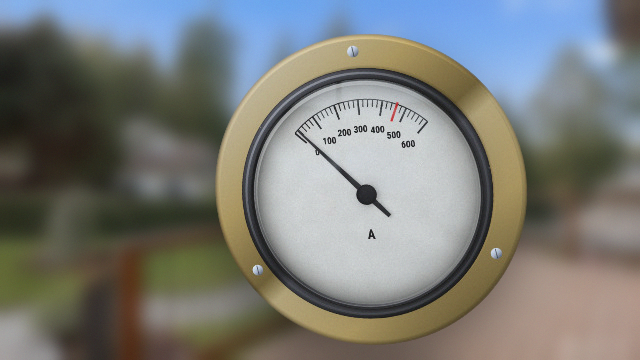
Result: 20 A
